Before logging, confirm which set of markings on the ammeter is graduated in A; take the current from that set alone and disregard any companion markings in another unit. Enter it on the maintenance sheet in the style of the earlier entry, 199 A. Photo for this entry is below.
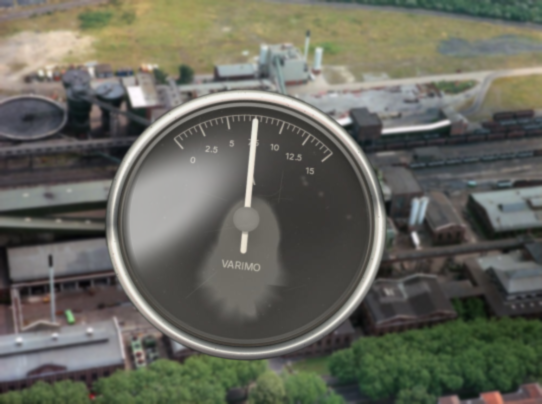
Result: 7.5 A
